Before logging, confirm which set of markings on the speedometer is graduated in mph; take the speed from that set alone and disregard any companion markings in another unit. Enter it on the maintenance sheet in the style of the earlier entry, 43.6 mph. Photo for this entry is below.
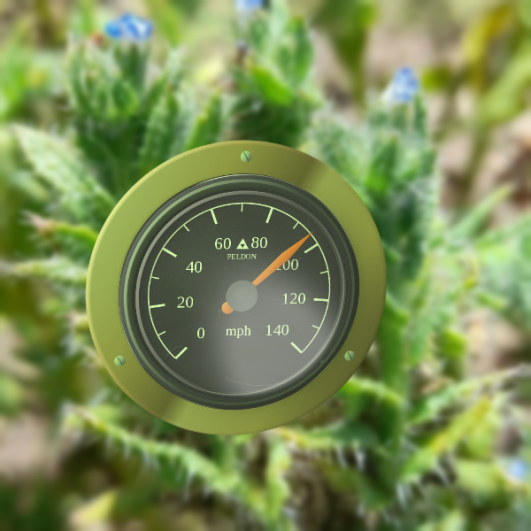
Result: 95 mph
